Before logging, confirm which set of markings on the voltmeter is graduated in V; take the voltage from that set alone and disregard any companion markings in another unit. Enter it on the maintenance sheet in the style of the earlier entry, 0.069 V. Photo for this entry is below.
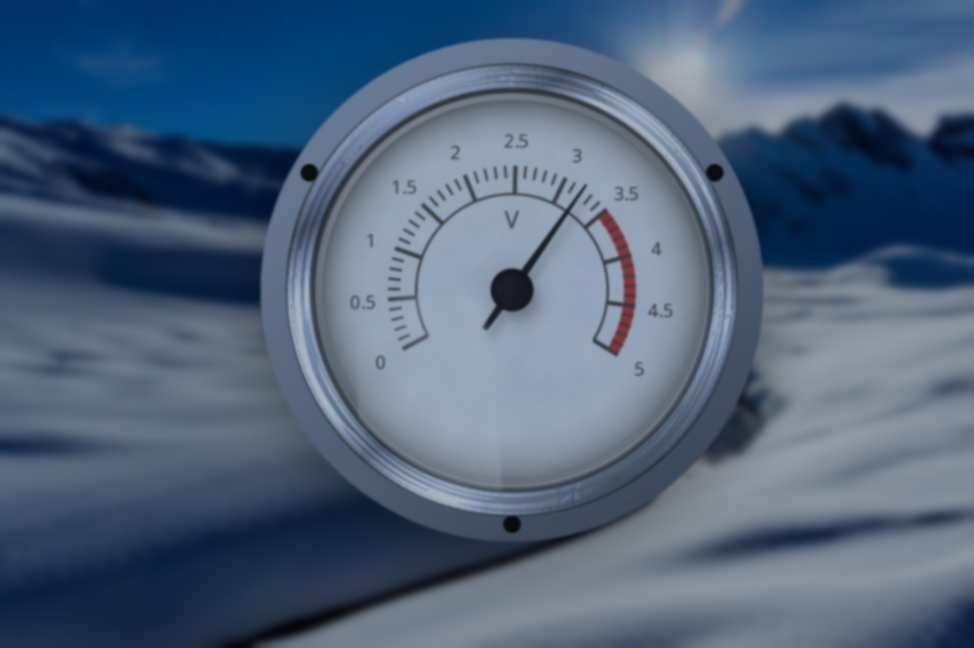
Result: 3.2 V
